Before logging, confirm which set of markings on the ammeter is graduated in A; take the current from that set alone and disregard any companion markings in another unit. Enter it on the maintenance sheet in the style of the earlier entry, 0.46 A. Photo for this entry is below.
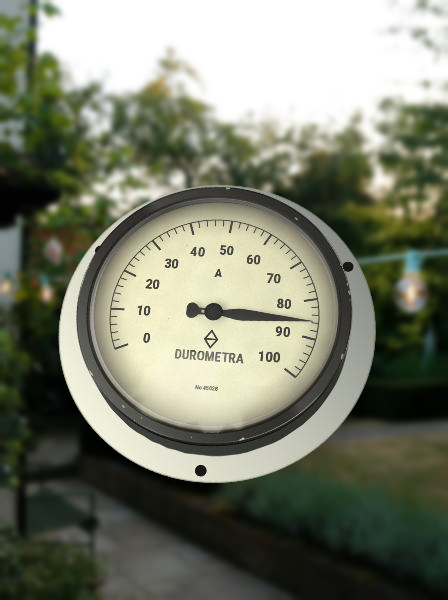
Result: 86 A
